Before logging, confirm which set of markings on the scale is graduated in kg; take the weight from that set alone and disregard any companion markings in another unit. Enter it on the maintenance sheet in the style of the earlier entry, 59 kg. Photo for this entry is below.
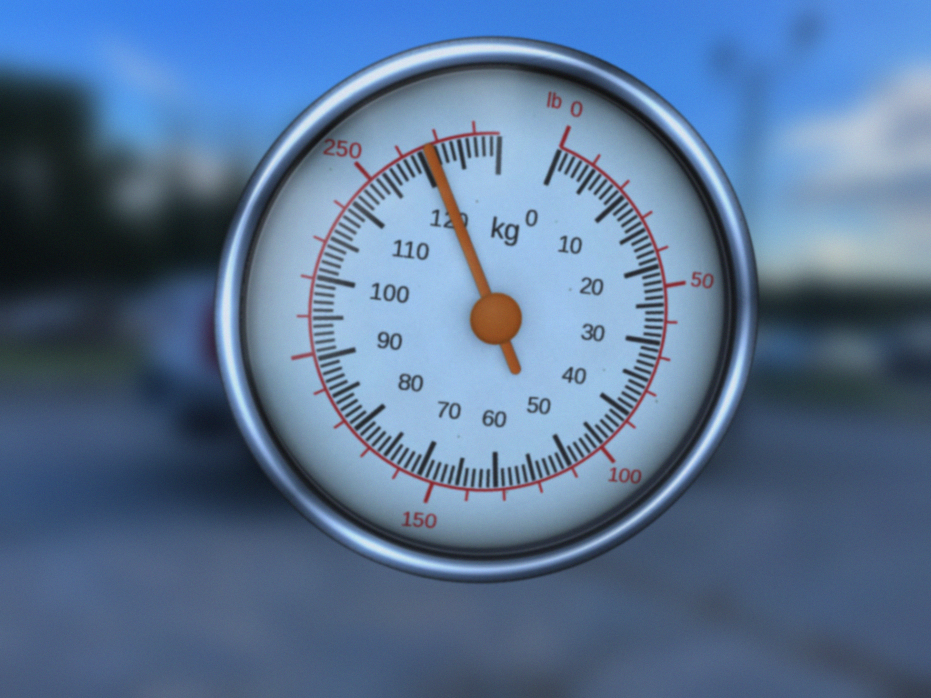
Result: 121 kg
